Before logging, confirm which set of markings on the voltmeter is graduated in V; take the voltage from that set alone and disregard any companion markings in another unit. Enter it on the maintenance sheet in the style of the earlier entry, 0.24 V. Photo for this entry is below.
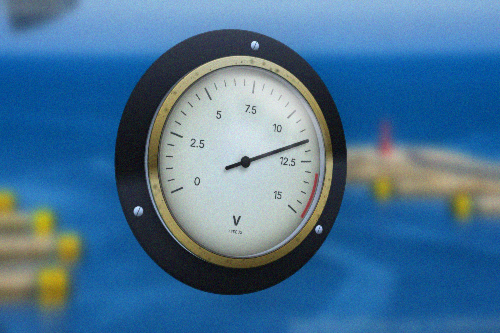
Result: 11.5 V
